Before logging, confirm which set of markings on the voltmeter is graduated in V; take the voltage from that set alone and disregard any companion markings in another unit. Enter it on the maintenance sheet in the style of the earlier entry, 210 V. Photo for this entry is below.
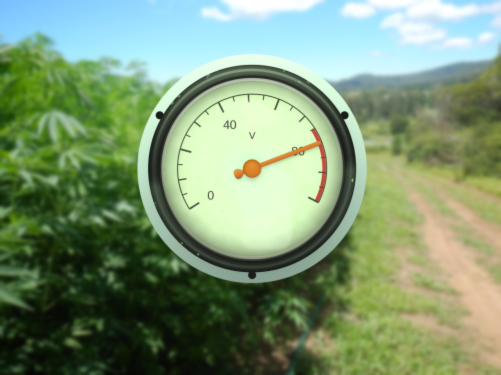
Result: 80 V
